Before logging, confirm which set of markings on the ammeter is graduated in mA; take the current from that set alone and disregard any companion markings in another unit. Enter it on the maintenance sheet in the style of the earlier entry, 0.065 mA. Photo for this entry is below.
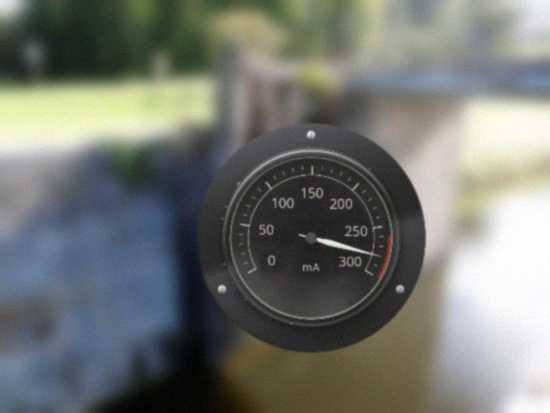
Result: 280 mA
